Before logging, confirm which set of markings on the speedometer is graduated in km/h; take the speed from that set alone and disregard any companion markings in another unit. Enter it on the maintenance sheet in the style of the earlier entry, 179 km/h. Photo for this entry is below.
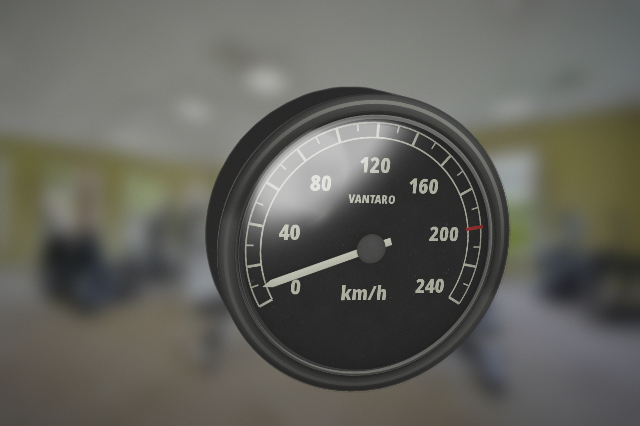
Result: 10 km/h
